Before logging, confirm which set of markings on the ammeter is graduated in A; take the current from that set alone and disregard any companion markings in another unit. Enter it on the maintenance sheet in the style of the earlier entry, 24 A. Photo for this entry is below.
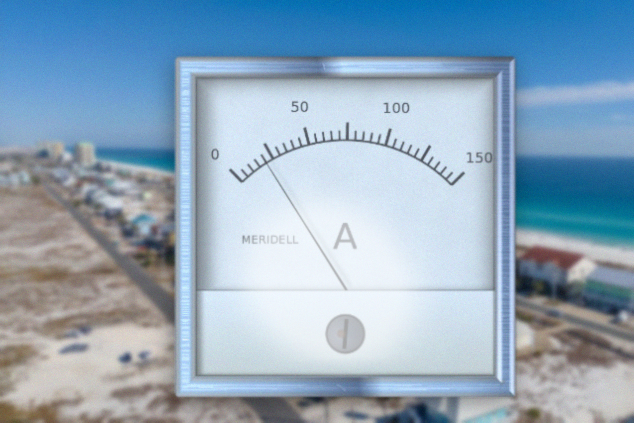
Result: 20 A
